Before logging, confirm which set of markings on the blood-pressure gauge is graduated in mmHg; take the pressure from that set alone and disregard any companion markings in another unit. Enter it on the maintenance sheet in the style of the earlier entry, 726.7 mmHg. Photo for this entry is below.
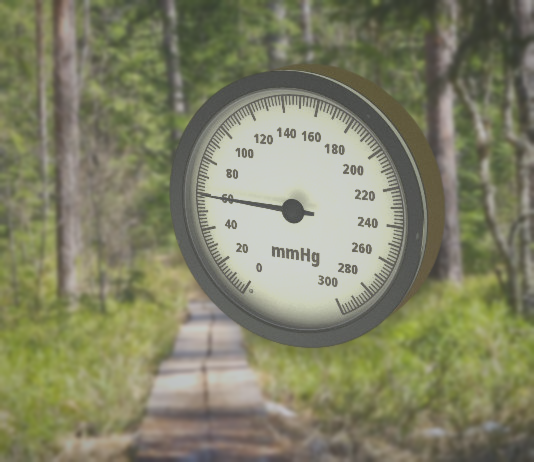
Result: 60 mmHg
